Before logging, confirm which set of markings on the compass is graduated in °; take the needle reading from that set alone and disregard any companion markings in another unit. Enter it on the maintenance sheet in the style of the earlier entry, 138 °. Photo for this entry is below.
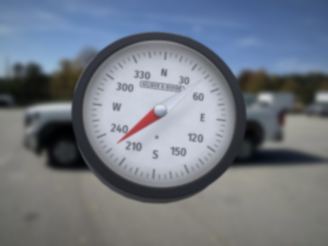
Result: 225 °
